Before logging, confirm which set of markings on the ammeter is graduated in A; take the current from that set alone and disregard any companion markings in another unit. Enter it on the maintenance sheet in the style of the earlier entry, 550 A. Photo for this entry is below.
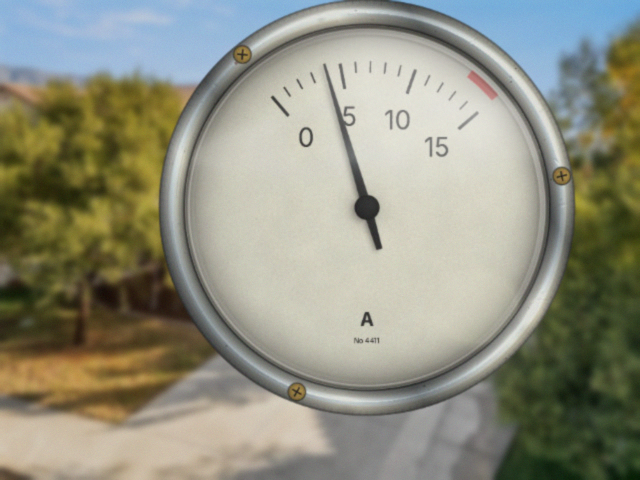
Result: 4 A
